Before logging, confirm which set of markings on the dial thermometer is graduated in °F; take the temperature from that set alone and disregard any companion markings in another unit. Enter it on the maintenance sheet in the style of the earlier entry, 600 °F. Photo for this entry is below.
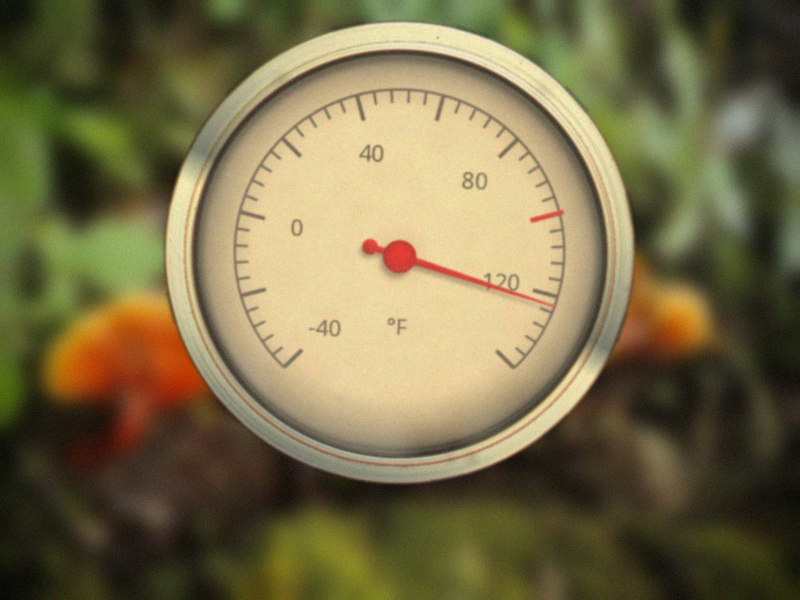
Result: 122 °F
